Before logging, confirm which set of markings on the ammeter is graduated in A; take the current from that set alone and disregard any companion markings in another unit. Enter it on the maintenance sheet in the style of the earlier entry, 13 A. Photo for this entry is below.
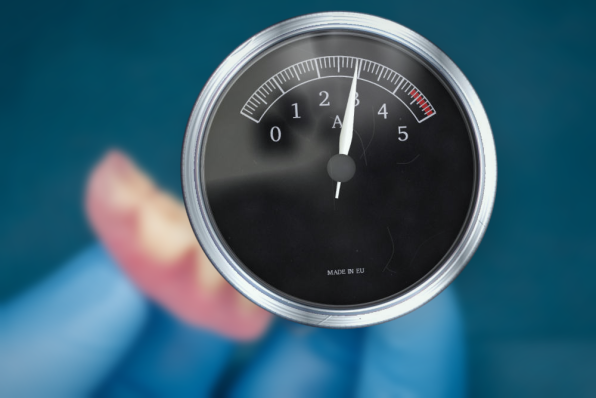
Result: 2.9 A
